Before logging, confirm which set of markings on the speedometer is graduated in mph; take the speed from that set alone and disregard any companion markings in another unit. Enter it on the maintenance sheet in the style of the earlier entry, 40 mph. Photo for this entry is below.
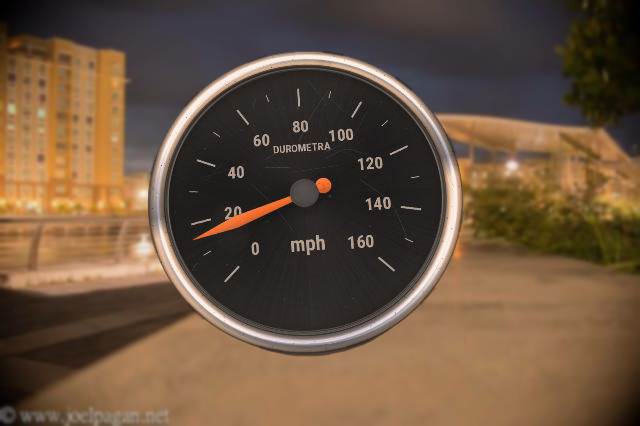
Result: 15 mph
